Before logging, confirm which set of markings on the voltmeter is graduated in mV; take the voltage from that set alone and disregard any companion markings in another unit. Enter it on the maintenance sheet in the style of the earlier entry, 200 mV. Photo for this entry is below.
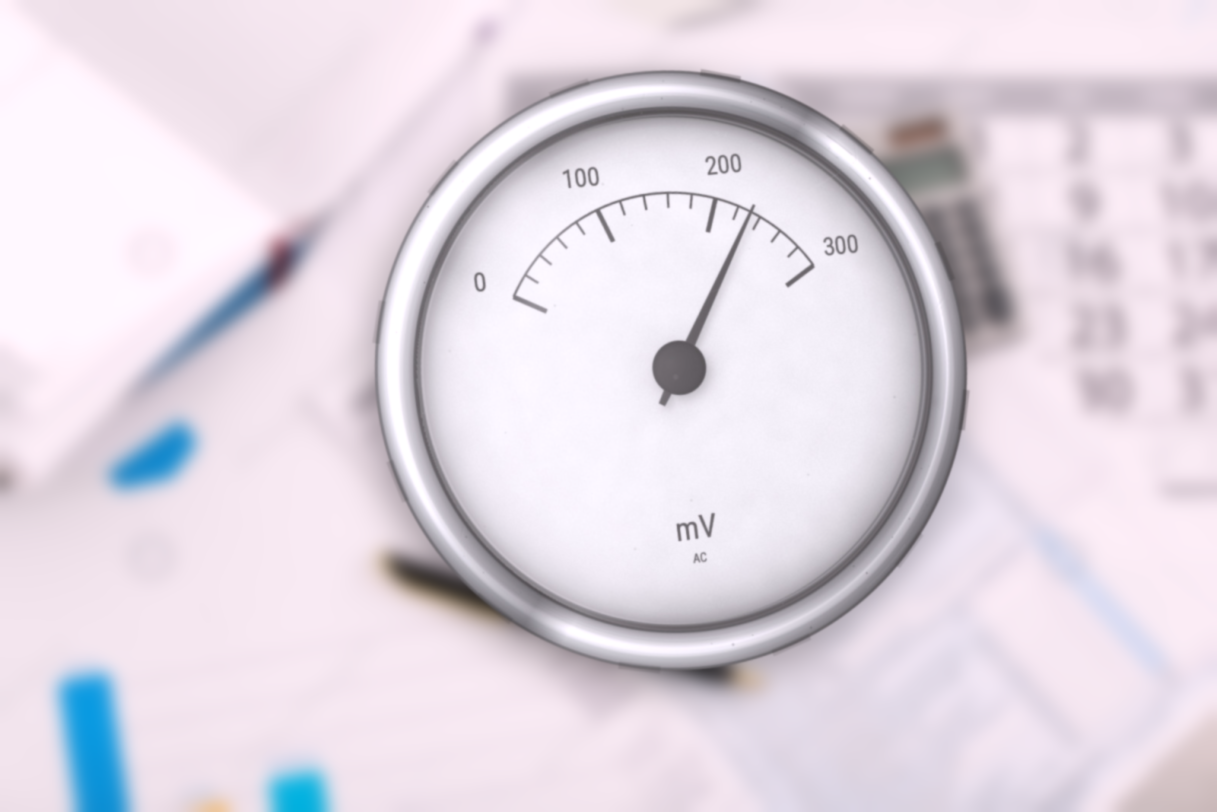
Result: 230 mV
